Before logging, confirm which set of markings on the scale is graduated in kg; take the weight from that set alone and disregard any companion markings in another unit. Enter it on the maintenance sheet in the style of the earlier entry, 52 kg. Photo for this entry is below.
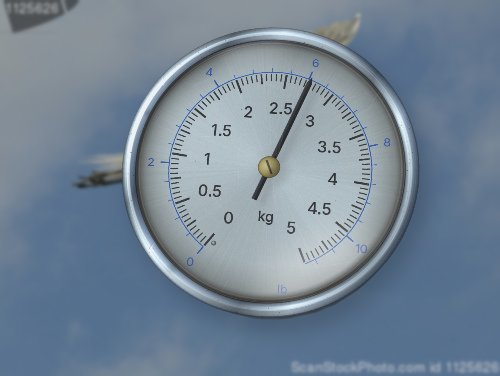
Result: 2.75 kg
